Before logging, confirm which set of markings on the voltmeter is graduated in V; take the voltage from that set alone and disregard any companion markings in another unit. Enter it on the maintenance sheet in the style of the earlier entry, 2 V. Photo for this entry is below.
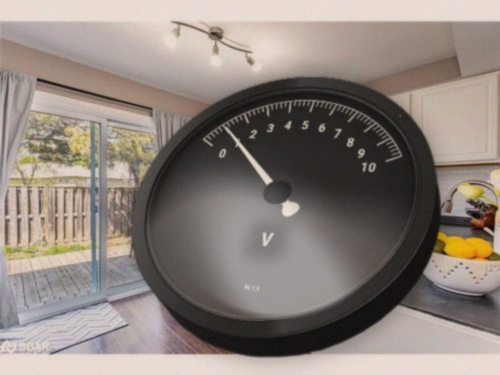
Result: 1 V
